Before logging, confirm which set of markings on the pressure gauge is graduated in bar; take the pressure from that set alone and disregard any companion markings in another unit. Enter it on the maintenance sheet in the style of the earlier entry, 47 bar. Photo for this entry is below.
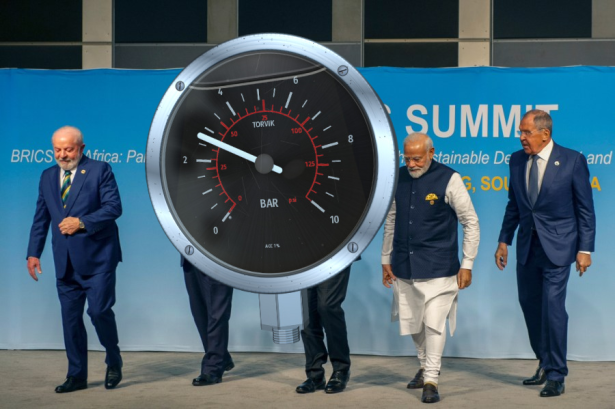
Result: 2.75 bar
